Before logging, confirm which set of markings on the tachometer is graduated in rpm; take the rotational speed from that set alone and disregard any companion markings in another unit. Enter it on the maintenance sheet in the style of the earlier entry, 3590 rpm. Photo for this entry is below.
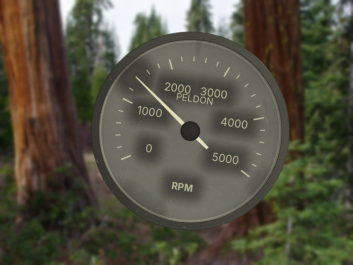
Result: 1400 rpm
